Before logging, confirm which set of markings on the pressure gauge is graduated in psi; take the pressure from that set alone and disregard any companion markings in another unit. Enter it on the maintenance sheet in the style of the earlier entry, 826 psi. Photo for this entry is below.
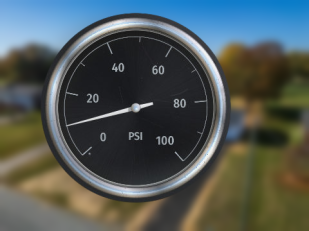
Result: 10 psi
